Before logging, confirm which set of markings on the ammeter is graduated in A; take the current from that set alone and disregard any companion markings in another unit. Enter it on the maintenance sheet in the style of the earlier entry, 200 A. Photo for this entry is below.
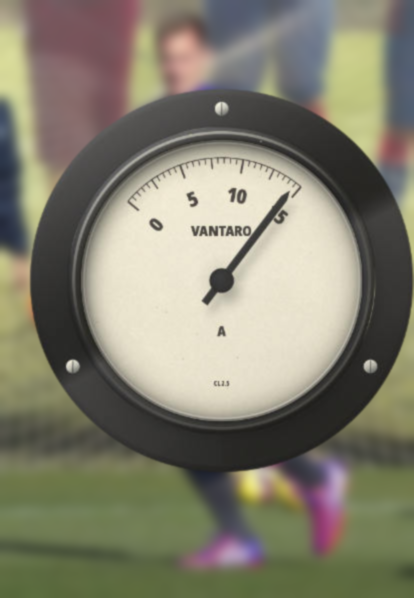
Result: 14.5 A
